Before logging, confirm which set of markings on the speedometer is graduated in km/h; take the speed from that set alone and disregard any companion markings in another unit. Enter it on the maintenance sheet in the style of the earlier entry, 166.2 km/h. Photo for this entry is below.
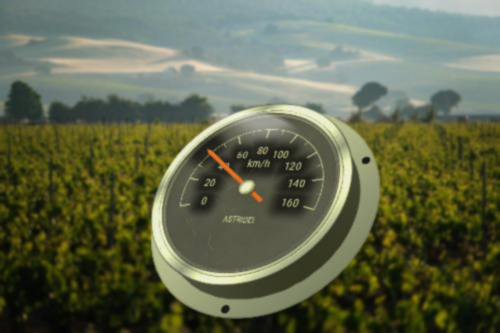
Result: 40 km/h
